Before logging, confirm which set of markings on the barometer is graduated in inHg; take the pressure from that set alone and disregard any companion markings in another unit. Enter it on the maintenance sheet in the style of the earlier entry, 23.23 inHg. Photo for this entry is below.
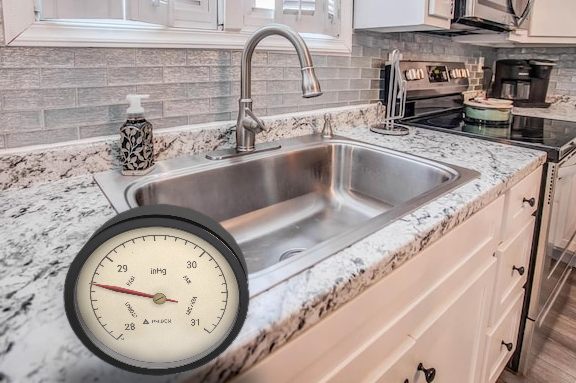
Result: 28.7 inHg
